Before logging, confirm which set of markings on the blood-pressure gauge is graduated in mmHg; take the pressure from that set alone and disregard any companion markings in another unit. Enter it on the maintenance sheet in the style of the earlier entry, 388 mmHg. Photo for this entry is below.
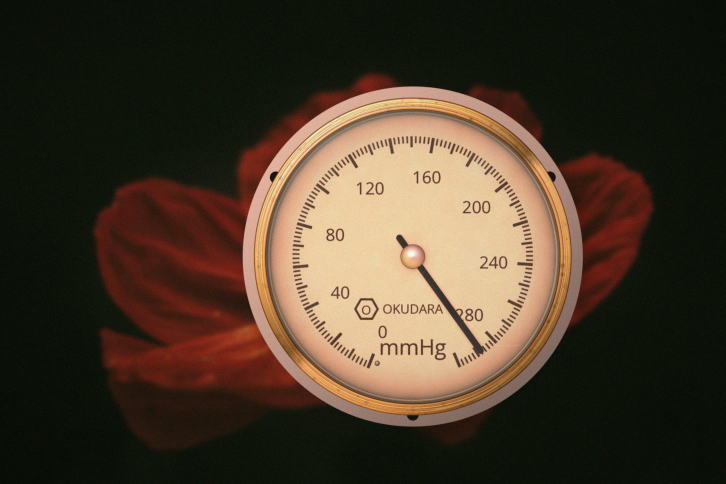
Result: 288 mmHg
